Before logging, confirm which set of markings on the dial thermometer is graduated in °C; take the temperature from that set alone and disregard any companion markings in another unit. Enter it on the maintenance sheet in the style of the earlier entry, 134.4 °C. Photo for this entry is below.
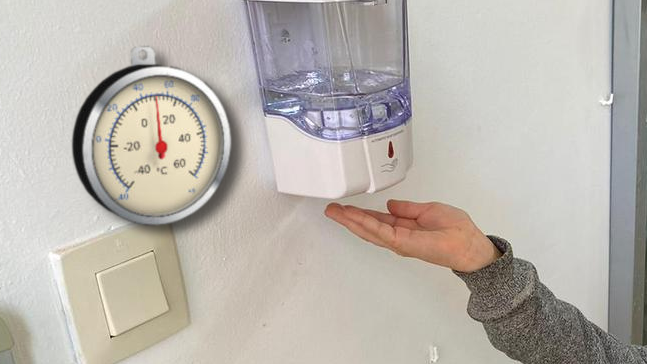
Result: 10 °C
